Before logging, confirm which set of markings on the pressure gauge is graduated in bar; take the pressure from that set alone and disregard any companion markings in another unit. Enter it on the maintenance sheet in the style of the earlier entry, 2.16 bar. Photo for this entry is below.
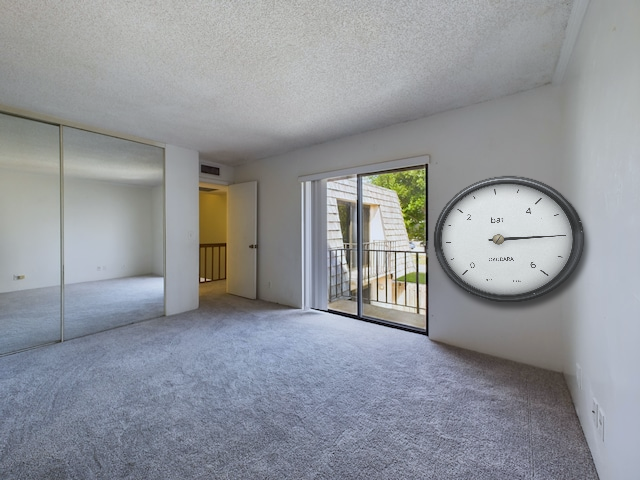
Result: 5 bar
